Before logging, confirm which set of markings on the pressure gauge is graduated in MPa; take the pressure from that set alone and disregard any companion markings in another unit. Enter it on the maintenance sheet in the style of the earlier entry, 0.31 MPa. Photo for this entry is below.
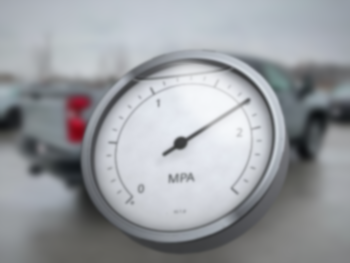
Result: 1.8 MPa
